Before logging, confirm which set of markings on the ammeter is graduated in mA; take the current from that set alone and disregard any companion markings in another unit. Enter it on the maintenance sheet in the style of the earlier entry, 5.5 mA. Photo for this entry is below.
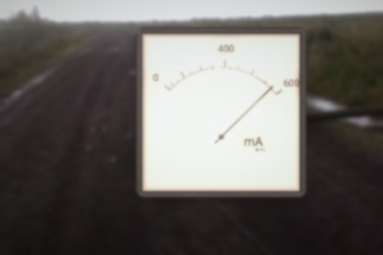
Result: 575 mA
